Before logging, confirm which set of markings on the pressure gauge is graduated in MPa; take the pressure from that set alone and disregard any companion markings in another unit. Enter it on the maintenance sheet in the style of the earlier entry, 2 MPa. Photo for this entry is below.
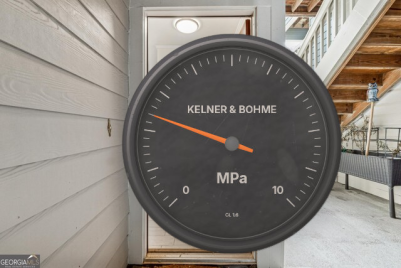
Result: 2.4 MPa
